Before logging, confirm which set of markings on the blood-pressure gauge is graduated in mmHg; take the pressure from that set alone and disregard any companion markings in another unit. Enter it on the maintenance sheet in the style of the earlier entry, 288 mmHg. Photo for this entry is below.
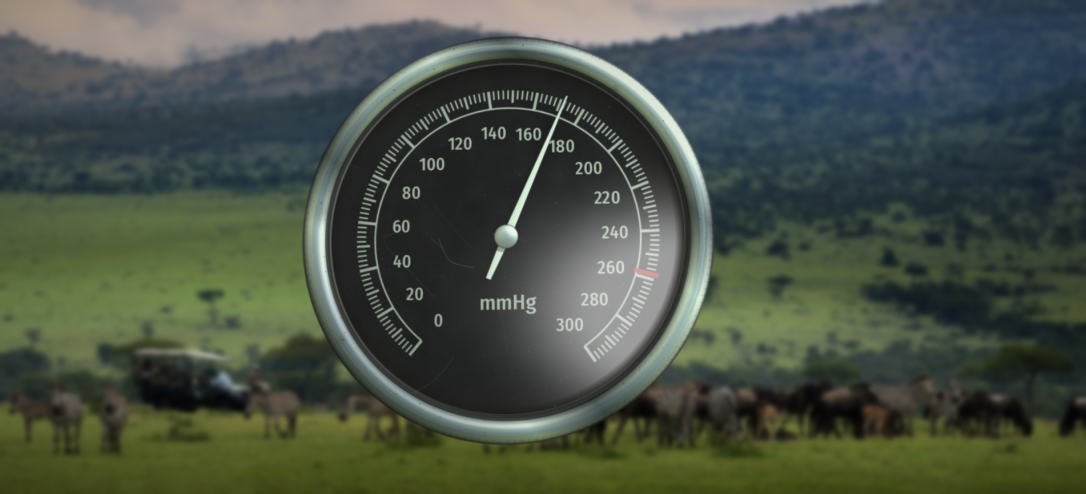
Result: 172 mmHg
